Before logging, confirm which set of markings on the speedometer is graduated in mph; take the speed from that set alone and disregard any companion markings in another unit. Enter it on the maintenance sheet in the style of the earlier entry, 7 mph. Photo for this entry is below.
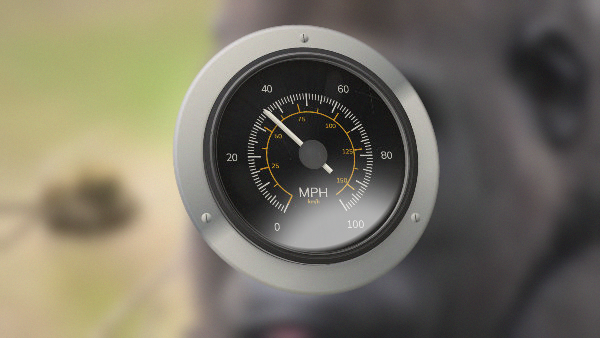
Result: 35 mph
